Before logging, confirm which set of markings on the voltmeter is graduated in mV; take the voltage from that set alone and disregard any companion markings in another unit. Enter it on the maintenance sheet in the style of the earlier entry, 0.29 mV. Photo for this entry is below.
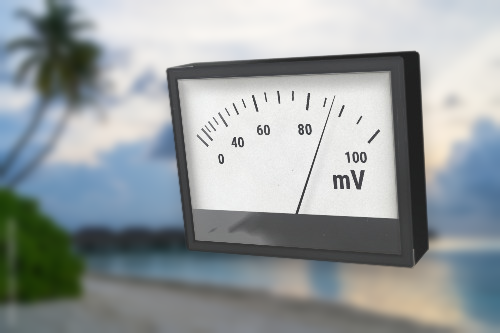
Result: 87.5 mV
